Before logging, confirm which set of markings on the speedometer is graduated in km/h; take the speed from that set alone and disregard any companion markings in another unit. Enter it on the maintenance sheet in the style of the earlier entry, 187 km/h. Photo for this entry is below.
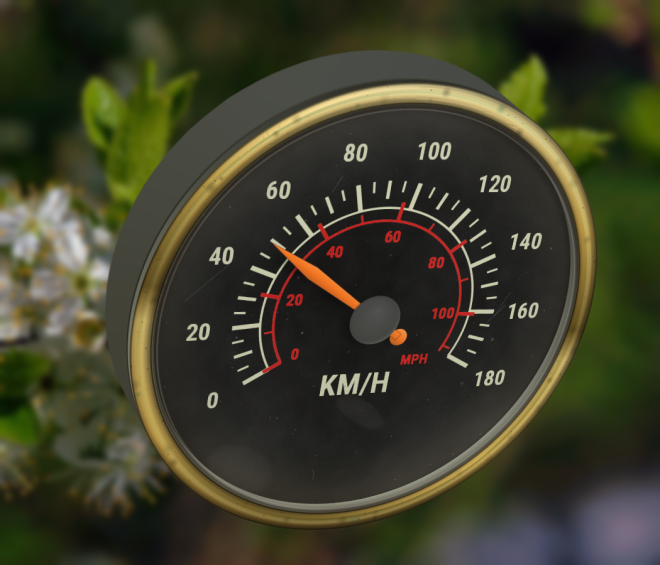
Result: 50 km/h
